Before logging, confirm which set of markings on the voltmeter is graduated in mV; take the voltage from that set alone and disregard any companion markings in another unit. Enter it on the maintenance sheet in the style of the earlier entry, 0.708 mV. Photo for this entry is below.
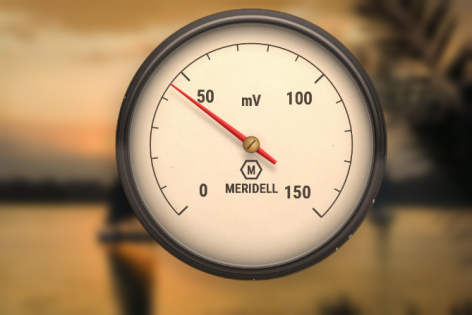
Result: 45 mV
